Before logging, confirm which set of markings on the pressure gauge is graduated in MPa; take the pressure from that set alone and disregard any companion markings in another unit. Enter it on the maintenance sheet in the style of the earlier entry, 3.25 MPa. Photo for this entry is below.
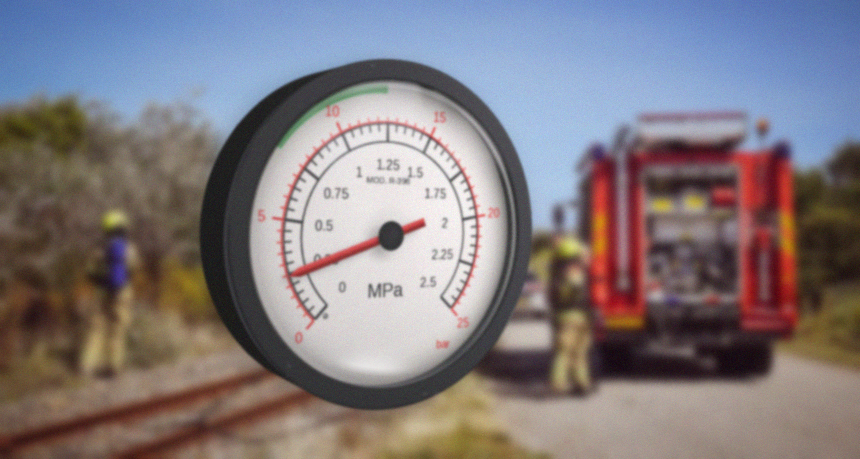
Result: 0.25 MPa
